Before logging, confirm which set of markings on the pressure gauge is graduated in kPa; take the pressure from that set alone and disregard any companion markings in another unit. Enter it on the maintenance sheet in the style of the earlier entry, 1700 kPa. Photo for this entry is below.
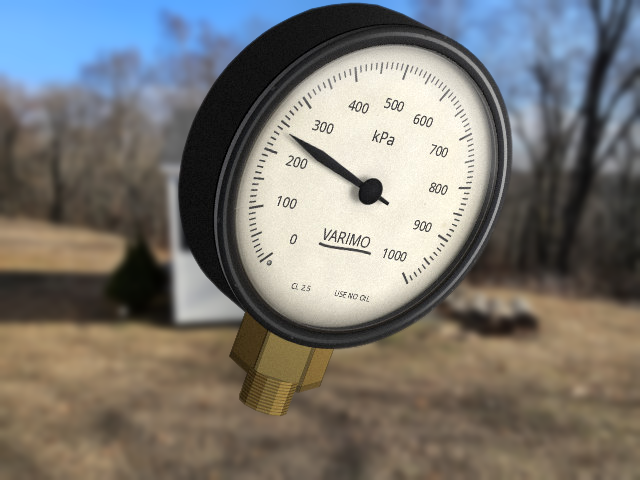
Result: 240 kPa
